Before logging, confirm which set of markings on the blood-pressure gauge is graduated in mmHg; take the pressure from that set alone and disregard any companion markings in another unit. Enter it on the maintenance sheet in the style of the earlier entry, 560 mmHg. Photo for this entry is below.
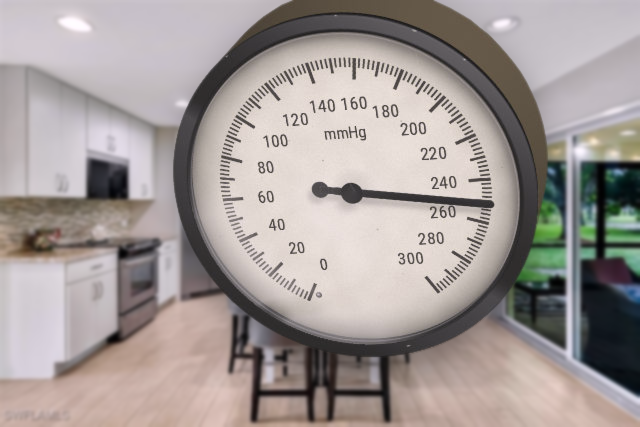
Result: 250 mmHg
